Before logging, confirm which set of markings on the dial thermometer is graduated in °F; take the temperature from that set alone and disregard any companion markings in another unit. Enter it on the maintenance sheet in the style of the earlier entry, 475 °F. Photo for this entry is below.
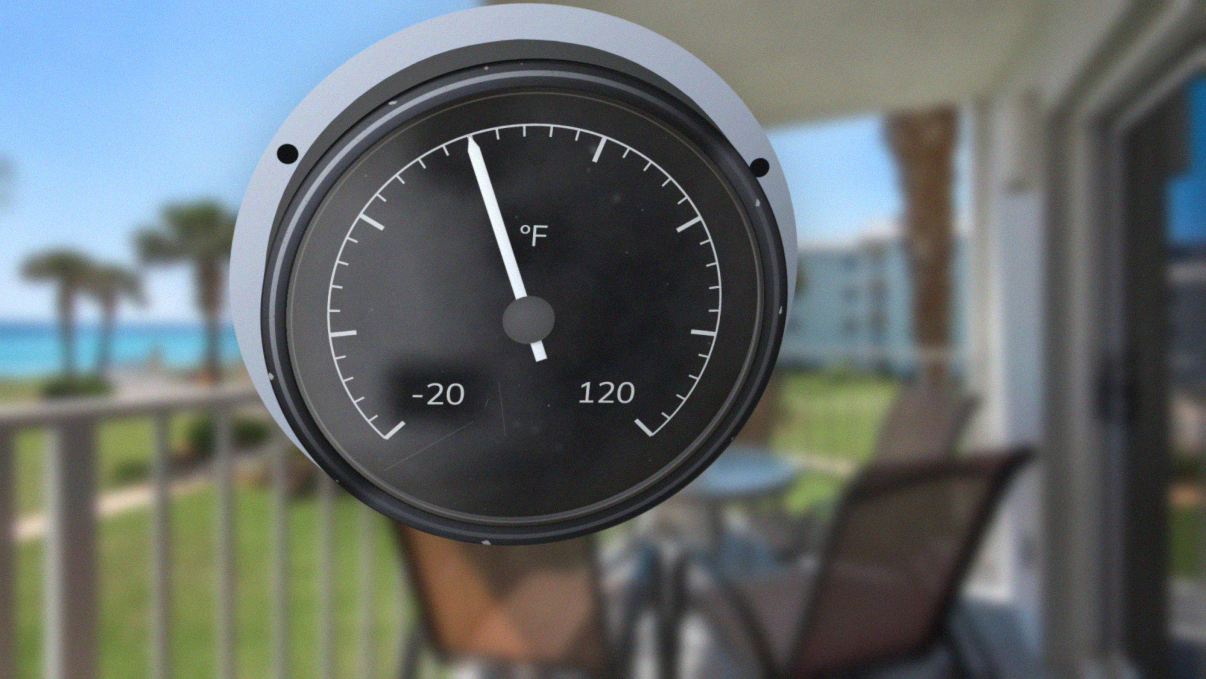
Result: 40 °F
